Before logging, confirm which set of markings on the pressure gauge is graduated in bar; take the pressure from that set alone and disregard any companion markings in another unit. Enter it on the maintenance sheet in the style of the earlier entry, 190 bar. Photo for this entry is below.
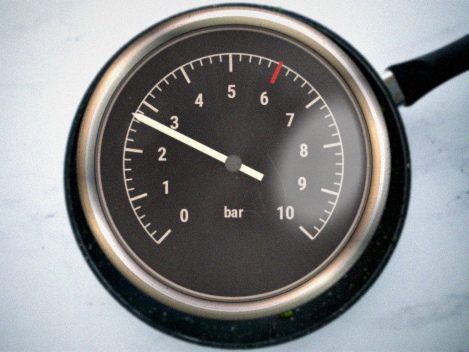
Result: 2.7 bar
